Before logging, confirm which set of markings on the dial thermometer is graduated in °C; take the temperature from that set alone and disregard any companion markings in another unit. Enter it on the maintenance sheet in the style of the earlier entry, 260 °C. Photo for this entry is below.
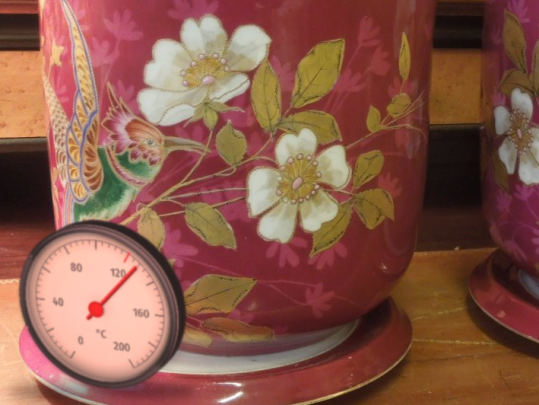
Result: 128 °C
